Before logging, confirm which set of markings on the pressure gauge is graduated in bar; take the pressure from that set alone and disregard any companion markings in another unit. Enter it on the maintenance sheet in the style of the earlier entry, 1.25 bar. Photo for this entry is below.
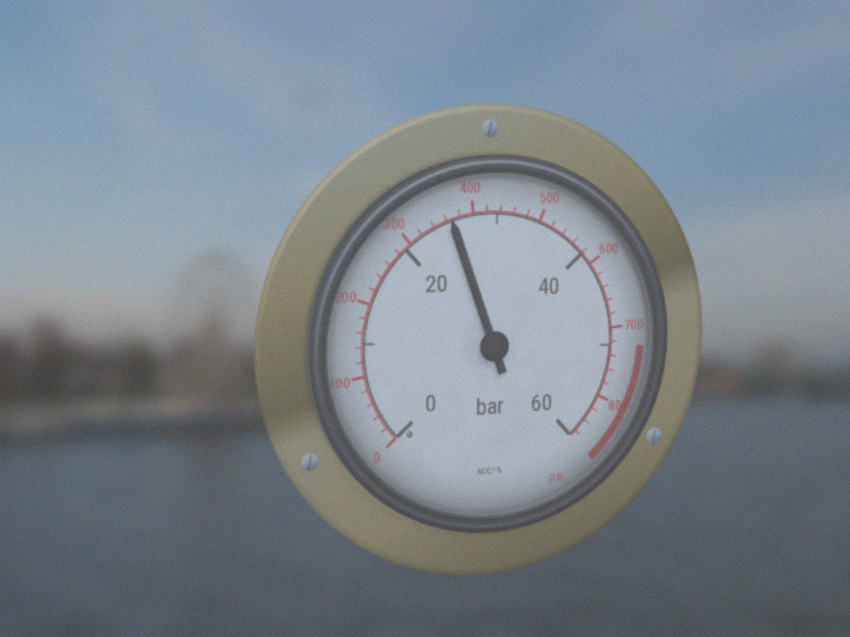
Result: 25 bar
